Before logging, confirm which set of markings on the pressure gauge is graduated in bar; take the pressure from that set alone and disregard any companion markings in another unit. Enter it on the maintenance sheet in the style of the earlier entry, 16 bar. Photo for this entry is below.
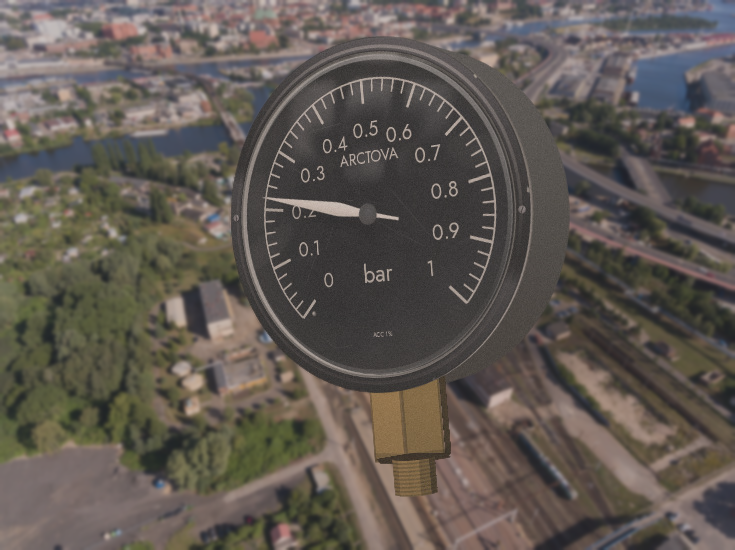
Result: 0.22 bar
